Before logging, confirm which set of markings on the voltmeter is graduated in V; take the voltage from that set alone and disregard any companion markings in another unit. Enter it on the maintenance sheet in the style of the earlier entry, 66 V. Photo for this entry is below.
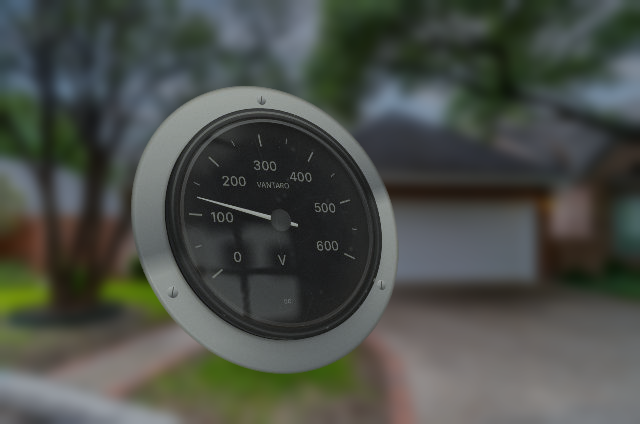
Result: 125 V
